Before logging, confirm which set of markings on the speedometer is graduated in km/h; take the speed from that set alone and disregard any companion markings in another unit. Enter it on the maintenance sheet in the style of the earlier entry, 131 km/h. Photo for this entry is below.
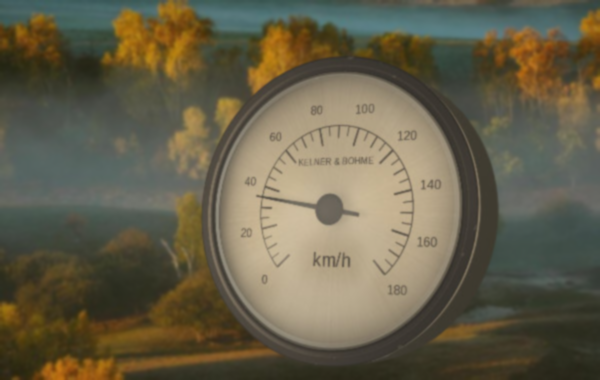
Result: 35 km/h
